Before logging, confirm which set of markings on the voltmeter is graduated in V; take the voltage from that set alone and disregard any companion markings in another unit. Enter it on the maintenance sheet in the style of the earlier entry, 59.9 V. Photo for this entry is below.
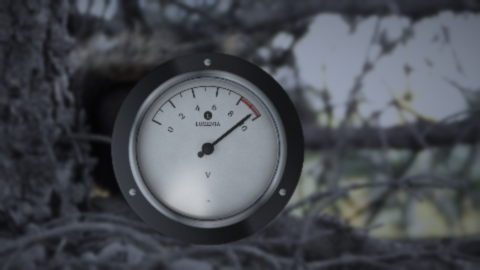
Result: 9.5 V
